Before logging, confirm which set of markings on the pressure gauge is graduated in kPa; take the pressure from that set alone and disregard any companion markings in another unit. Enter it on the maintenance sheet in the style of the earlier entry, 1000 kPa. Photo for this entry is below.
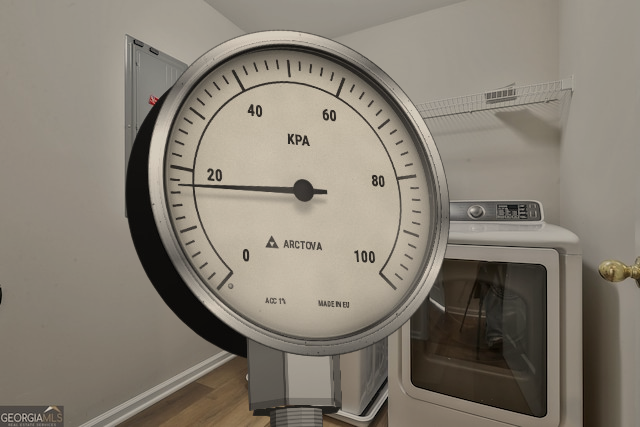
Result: 17 kPa
